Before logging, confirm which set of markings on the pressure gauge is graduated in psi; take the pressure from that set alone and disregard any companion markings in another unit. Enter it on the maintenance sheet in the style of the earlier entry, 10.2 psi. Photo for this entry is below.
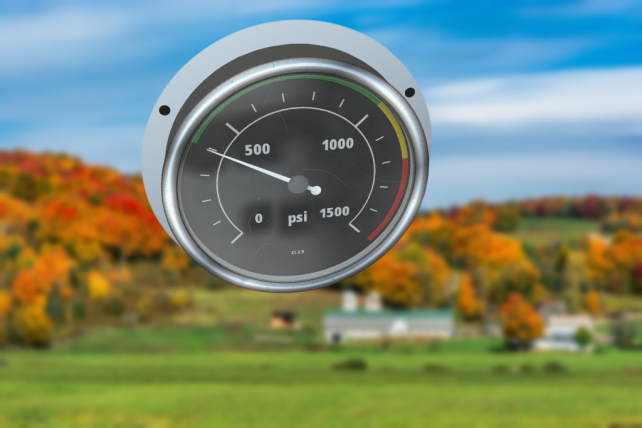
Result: 400 psi
